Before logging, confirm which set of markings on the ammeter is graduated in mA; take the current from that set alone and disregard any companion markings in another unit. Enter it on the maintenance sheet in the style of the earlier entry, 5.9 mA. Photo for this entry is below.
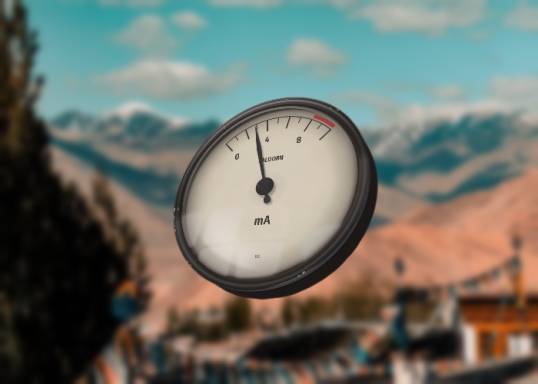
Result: 3 mA
